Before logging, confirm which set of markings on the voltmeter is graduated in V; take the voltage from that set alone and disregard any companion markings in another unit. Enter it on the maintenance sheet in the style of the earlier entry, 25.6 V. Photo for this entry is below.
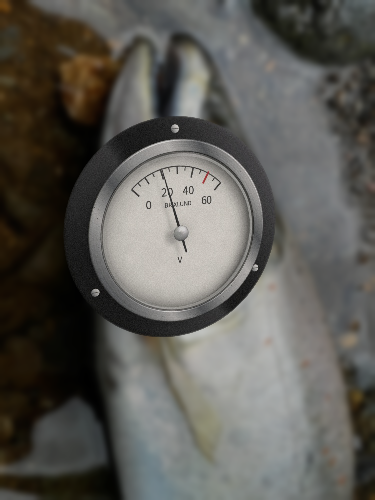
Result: 20 V
